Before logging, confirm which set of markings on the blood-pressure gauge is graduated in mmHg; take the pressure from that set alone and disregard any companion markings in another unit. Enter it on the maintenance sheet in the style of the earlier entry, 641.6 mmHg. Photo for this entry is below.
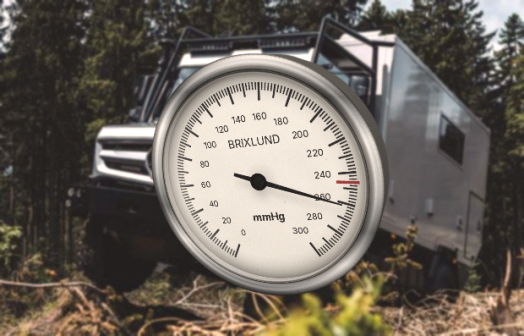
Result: 260 mmHg
